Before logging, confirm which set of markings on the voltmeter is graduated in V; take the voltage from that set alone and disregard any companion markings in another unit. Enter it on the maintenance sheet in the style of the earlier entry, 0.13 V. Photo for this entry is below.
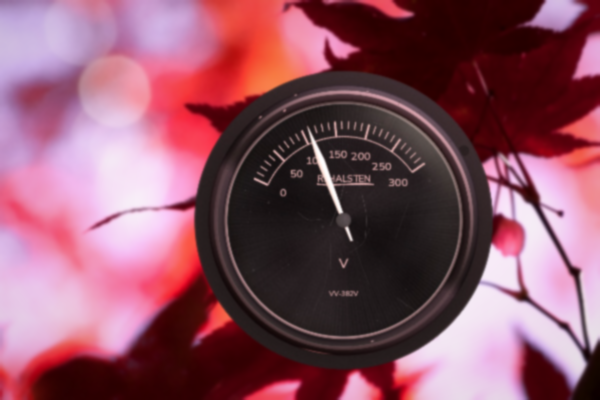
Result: 110 V
